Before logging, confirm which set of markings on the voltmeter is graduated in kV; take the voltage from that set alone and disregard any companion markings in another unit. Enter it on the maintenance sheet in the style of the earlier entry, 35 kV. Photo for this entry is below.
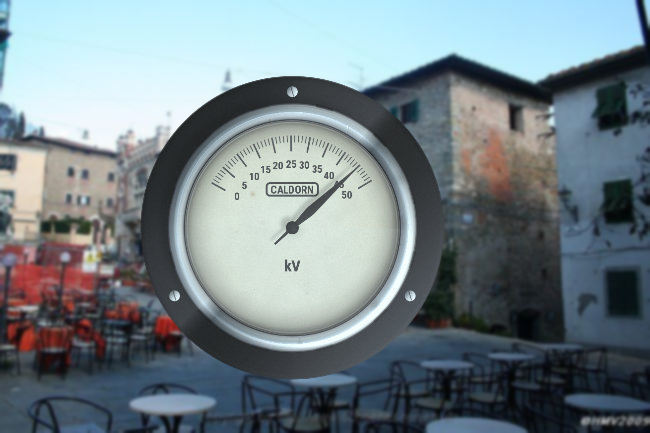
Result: 45 kV
